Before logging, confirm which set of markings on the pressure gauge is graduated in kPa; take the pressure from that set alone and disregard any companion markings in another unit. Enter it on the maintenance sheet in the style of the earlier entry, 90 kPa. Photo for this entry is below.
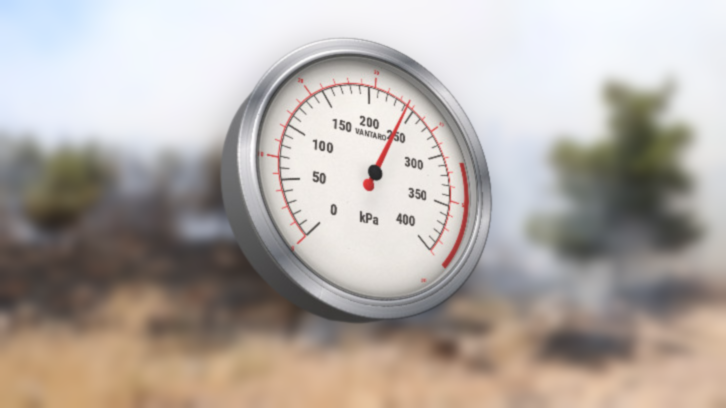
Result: 240 kPa
